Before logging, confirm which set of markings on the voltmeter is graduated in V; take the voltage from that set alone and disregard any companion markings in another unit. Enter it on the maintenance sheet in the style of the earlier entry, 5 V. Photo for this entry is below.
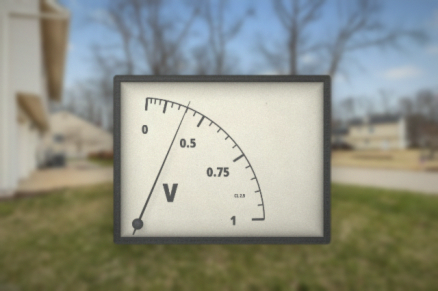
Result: 0.4 V
